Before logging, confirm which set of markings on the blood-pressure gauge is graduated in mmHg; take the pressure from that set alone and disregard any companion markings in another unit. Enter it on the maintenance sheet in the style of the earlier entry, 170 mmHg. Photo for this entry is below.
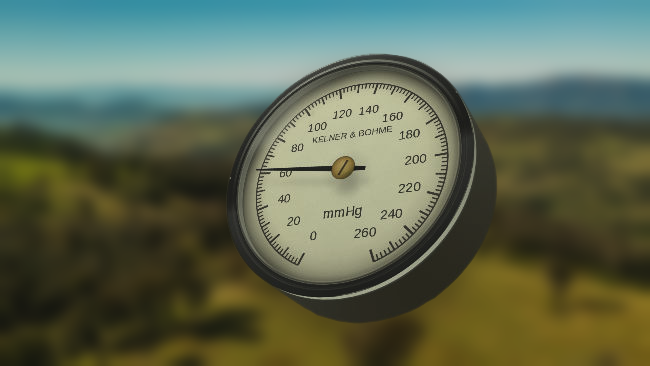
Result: 60 mmHg
